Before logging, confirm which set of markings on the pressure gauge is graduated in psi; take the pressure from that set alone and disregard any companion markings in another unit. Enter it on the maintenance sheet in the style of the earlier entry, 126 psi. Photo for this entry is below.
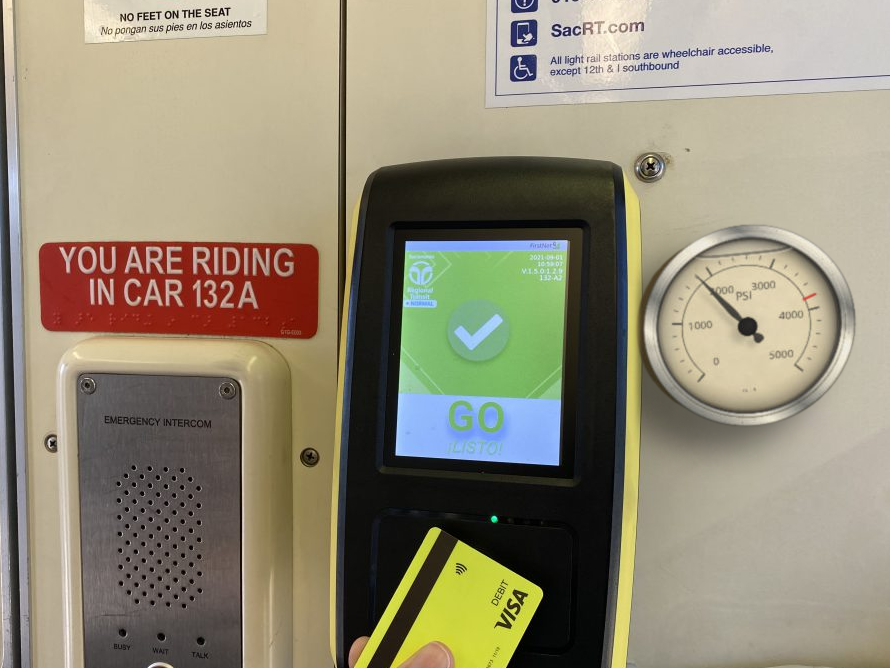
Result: 1800 psi
